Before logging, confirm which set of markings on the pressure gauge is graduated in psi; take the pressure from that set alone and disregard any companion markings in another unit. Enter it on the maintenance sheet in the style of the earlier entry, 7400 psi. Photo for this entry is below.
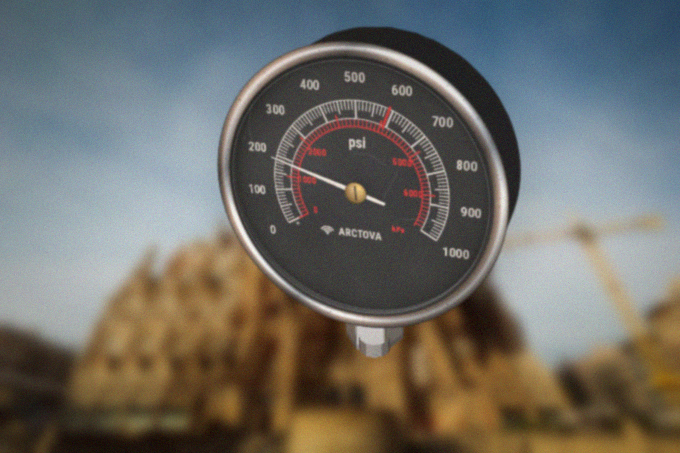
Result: 200 psi
